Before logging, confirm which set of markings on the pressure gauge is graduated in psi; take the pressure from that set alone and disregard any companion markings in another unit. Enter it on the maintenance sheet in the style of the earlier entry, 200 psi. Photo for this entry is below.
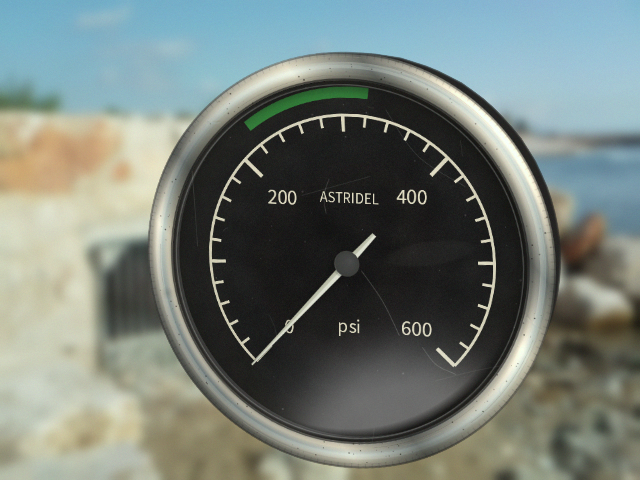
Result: 0 psi
